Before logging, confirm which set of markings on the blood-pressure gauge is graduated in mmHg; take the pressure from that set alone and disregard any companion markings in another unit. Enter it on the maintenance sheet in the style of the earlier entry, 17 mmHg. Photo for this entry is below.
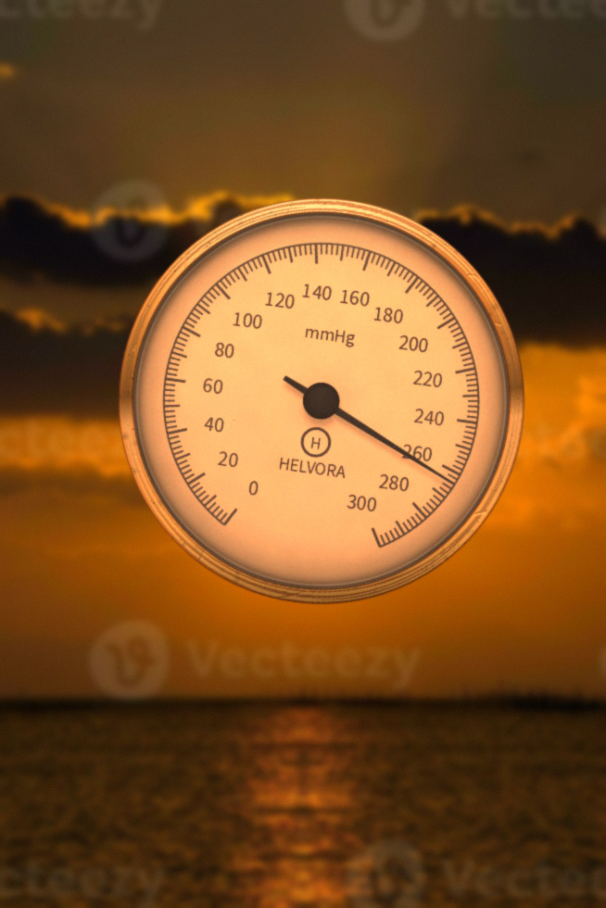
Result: 264 mmHg
